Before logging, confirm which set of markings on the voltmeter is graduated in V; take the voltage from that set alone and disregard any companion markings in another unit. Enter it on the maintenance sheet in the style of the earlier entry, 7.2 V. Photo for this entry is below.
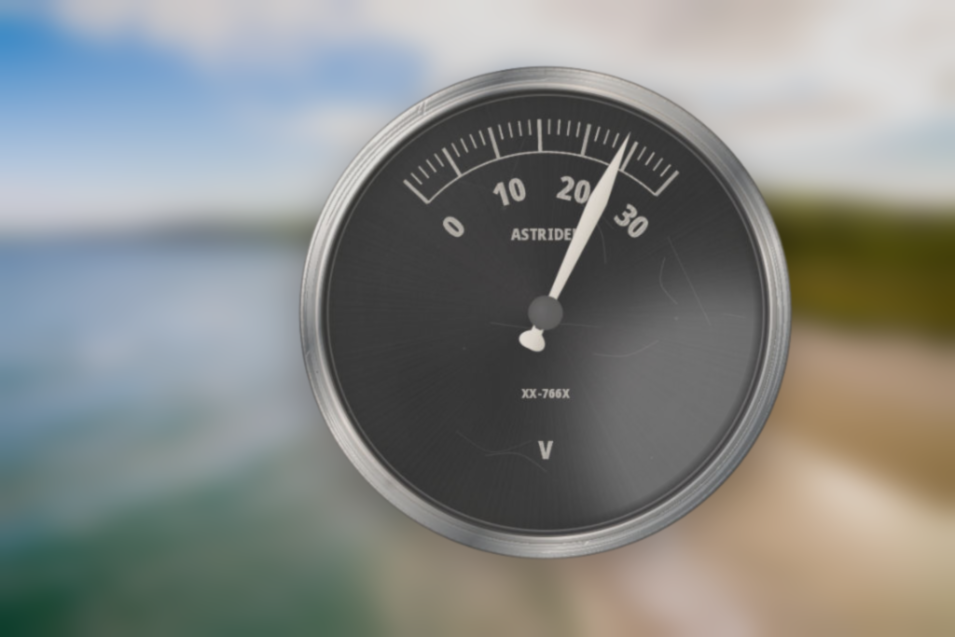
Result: 24 V
